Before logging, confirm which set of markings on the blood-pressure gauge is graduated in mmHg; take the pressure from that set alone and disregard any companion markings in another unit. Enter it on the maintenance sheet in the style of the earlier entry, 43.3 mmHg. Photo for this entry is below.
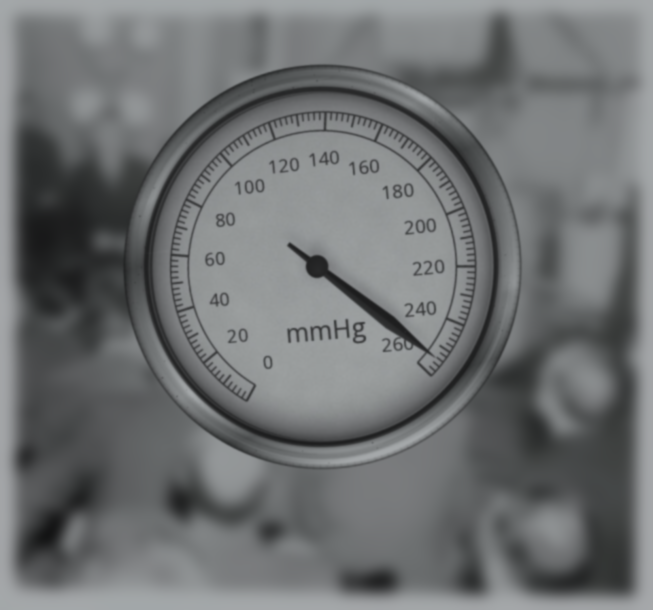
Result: 254 mmHg
